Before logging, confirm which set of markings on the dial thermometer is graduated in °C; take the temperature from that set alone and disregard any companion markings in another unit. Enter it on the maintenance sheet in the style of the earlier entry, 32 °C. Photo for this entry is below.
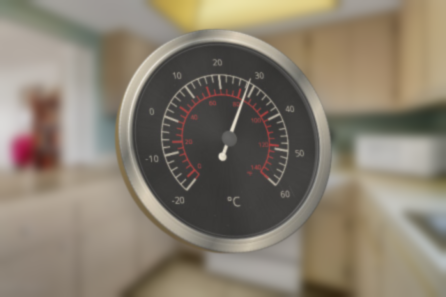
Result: 28 °C
